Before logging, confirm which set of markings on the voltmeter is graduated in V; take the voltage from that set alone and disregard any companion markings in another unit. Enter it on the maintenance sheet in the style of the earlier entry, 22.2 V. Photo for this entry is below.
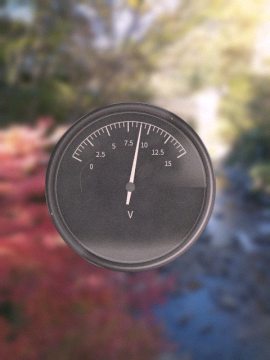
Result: 9 V
